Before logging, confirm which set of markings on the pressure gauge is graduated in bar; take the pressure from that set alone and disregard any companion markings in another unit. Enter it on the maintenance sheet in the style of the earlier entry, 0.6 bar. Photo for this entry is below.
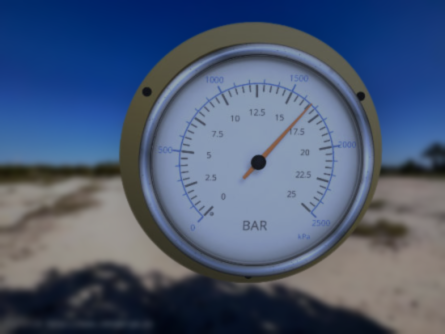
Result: 16.5 bar
